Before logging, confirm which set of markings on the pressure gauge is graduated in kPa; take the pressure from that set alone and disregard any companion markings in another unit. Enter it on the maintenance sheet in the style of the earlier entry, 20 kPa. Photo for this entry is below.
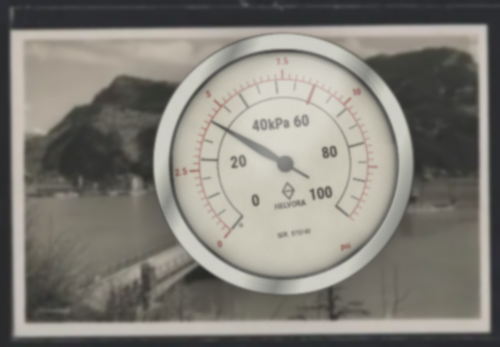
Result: 30 kPa
